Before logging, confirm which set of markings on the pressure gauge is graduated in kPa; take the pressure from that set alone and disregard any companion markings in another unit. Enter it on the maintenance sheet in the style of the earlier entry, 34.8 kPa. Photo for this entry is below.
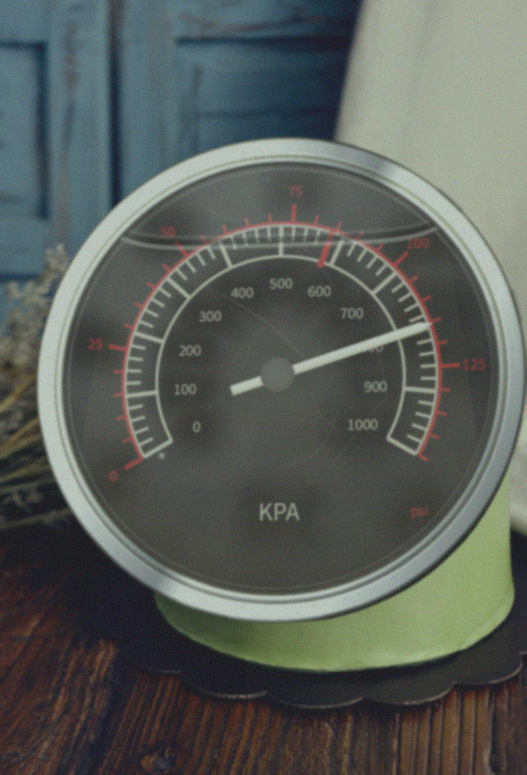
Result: 800 kPa
